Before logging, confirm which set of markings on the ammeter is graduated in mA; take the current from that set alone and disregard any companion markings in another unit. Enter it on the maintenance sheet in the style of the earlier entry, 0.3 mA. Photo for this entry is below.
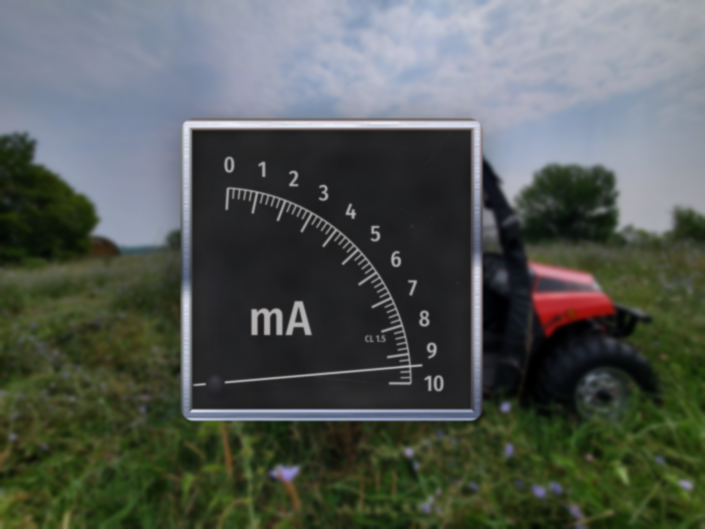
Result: 9.4 mA
